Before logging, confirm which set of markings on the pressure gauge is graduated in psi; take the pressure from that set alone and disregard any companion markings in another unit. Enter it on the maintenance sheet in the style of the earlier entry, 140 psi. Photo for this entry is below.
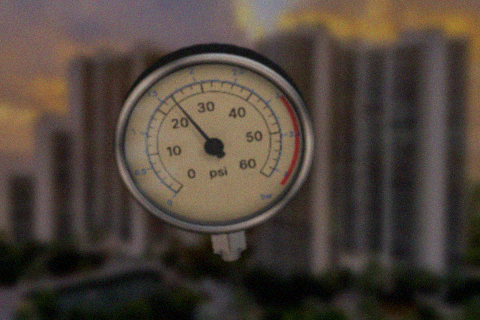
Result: 24 psi
